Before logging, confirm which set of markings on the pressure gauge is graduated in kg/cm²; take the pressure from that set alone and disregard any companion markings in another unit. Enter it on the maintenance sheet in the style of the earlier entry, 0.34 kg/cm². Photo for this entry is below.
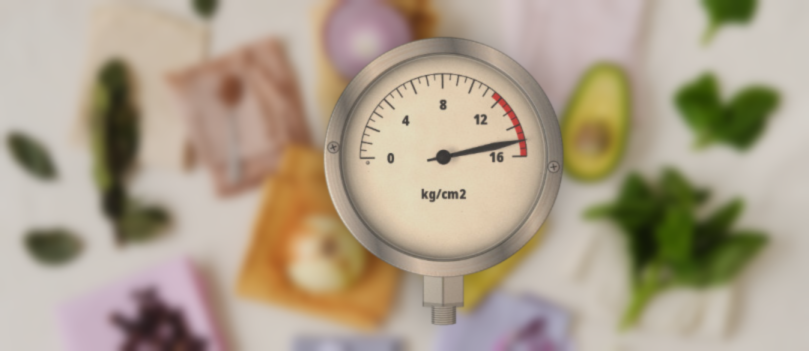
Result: 15 kg/cm²
